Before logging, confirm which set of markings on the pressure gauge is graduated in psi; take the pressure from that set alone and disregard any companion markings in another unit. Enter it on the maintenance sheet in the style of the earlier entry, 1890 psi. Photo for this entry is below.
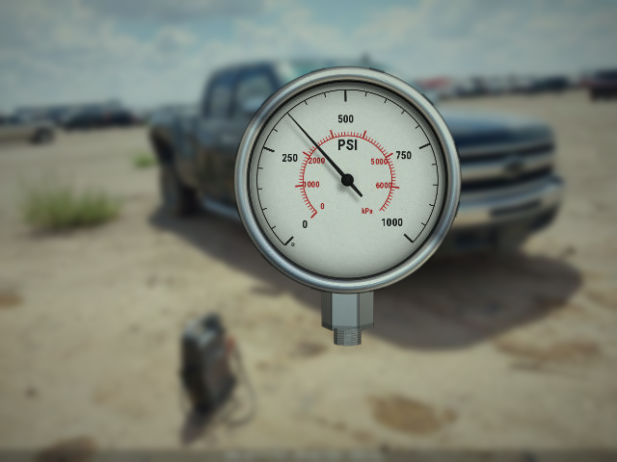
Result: 350 psi
